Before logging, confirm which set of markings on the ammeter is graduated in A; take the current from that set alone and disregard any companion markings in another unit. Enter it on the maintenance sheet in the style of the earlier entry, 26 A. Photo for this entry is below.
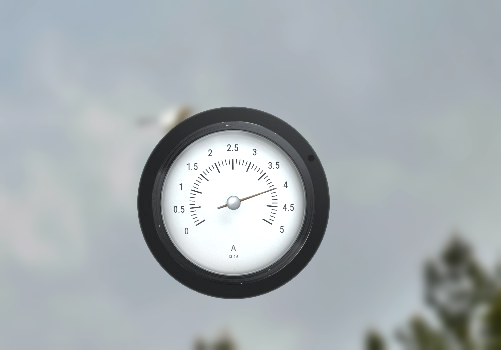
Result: 4 A
